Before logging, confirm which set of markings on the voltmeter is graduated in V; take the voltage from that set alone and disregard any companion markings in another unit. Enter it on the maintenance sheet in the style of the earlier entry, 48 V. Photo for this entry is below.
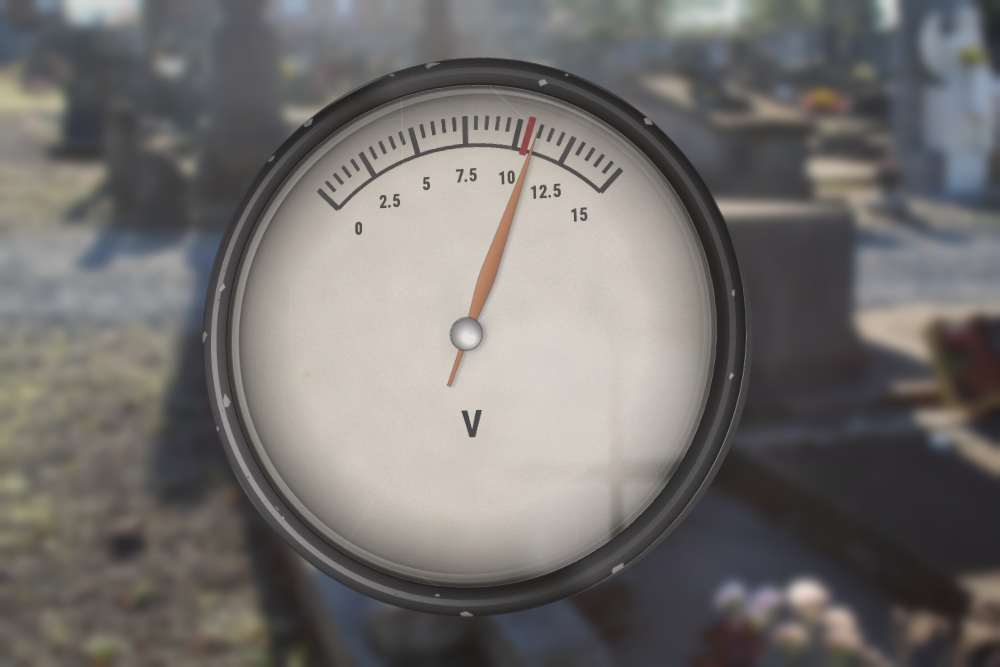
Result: 11 V
